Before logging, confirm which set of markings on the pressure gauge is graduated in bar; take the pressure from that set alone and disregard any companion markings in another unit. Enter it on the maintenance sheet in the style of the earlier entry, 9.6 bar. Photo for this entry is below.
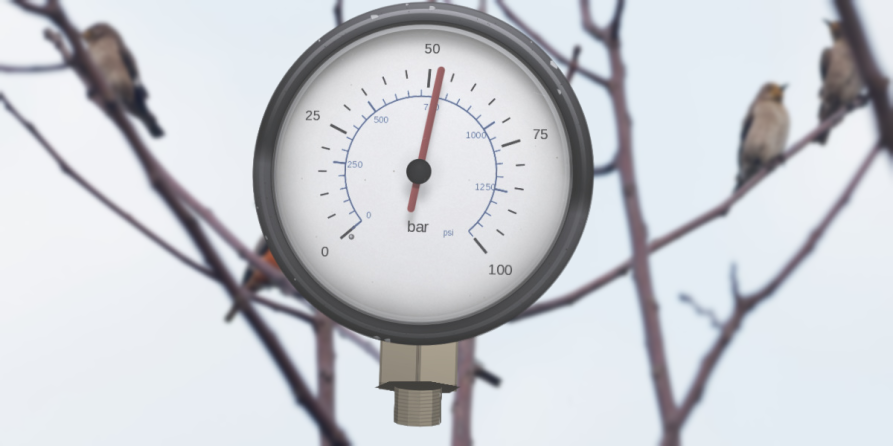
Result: 52.5 bar
